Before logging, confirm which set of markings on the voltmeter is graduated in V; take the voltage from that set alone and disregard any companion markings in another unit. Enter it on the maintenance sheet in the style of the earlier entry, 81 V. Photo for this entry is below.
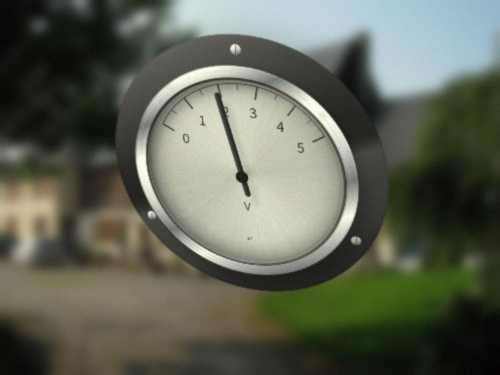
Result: 2 V
